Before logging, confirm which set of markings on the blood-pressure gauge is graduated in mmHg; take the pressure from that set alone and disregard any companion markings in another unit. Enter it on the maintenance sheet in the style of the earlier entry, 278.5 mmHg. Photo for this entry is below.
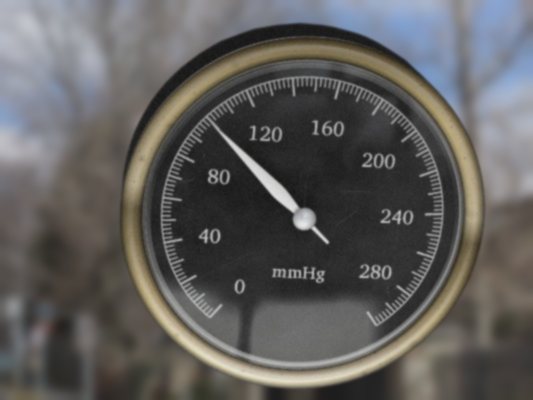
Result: 100 mmHg
